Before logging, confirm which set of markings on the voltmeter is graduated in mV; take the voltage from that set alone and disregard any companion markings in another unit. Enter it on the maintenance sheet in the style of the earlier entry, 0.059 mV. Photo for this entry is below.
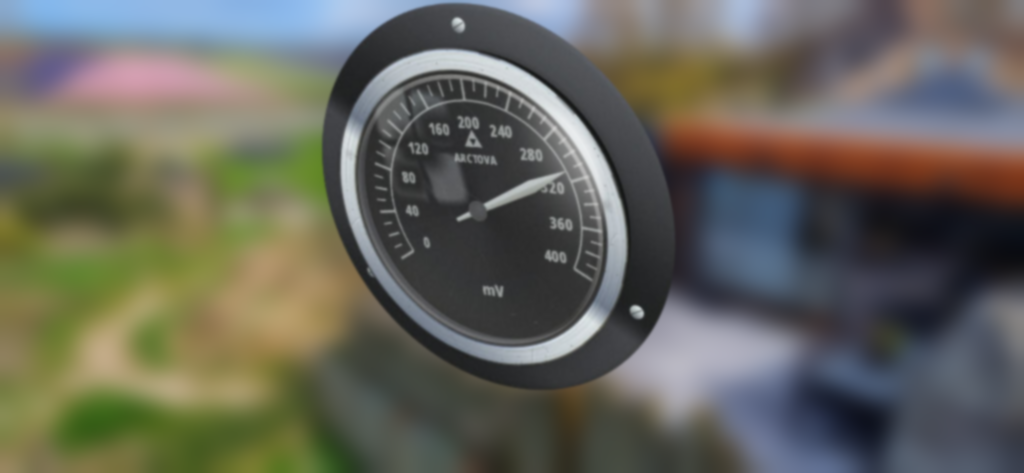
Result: 310 mV
